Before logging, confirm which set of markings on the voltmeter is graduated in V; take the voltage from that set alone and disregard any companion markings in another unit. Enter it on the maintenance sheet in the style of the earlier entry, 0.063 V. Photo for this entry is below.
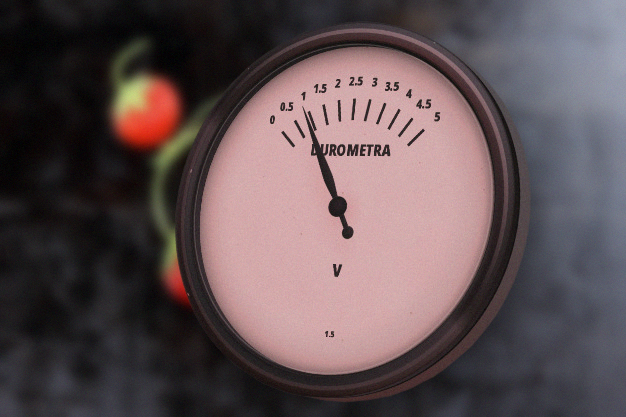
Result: 1 V
